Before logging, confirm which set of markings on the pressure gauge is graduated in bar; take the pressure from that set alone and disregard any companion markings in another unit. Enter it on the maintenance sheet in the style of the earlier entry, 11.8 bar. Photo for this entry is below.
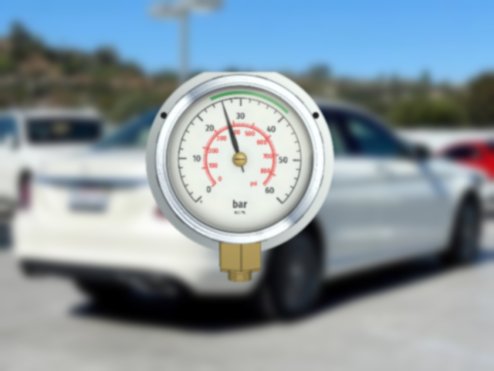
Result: 26 bar
